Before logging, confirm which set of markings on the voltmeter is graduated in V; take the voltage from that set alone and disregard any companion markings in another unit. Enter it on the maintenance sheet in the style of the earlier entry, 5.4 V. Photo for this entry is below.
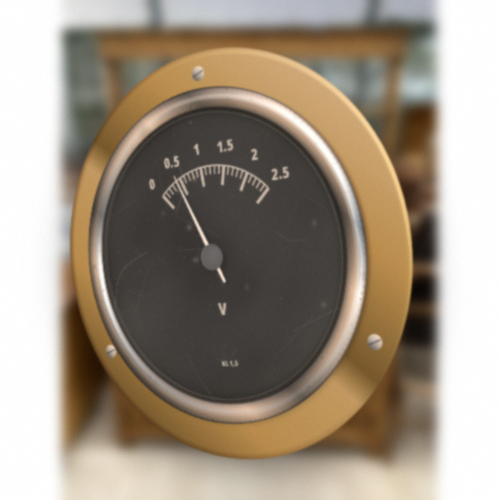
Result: 0.5 V
